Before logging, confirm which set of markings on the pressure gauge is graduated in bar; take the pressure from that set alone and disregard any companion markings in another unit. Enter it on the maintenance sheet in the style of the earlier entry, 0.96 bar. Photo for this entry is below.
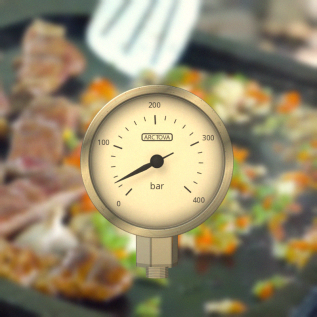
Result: 30 bar
